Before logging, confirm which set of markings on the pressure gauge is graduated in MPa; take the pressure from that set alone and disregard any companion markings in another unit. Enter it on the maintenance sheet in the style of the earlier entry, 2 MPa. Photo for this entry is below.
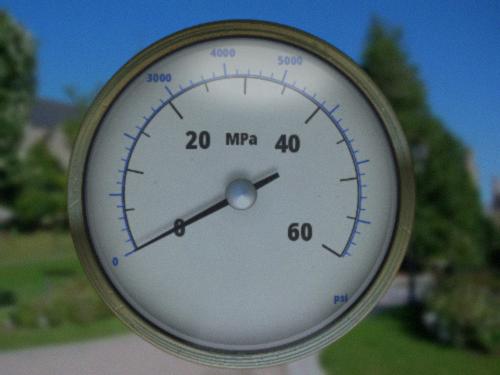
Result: 0 MPa
